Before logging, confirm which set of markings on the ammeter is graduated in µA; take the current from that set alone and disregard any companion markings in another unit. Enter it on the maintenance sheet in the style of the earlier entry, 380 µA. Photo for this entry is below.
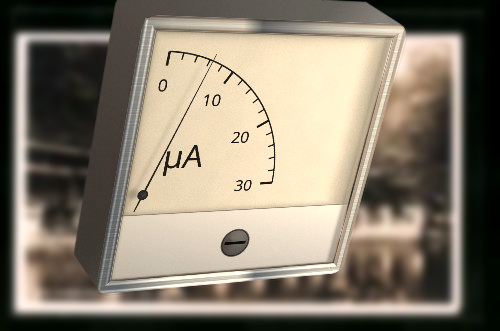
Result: 6 µA
